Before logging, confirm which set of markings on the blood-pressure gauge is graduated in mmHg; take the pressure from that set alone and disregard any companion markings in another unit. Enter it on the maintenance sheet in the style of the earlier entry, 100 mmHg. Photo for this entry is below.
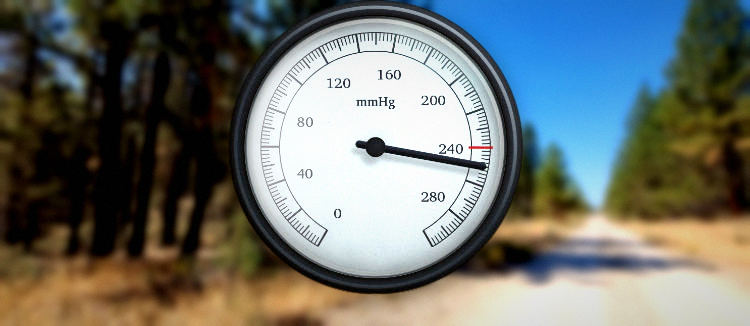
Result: 250 mmHg
